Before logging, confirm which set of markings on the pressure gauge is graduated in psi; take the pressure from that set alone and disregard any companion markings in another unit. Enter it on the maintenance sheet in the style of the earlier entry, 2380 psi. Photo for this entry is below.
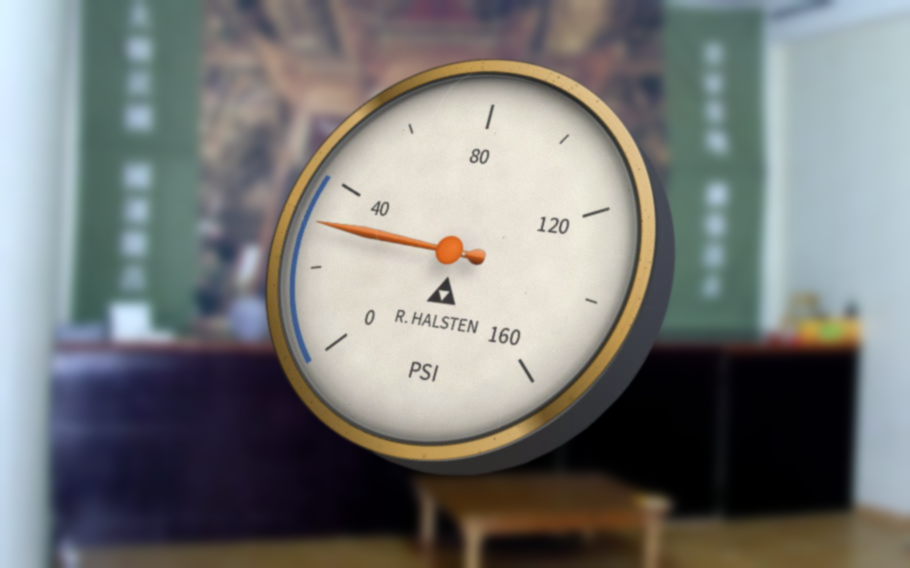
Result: 30 psi
